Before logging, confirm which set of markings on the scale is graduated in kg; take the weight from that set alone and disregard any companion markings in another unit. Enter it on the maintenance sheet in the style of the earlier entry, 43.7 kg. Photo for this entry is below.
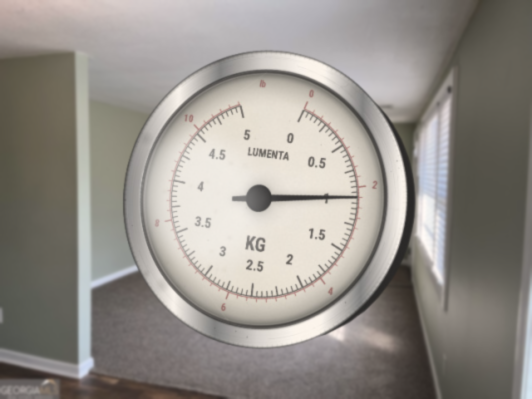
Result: 1 kg
